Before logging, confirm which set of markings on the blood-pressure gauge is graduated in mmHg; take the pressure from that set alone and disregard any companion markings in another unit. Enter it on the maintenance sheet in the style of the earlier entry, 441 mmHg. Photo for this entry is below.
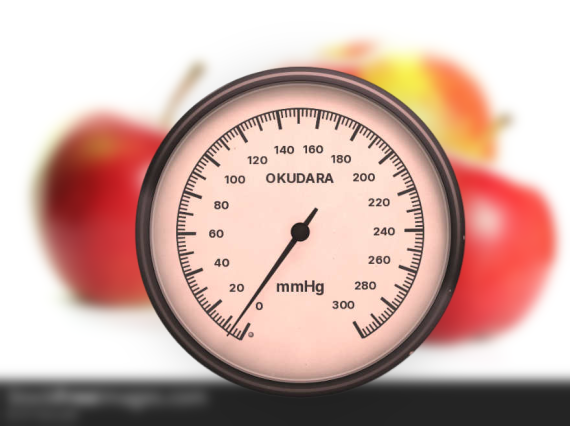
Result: 6 mmHg
